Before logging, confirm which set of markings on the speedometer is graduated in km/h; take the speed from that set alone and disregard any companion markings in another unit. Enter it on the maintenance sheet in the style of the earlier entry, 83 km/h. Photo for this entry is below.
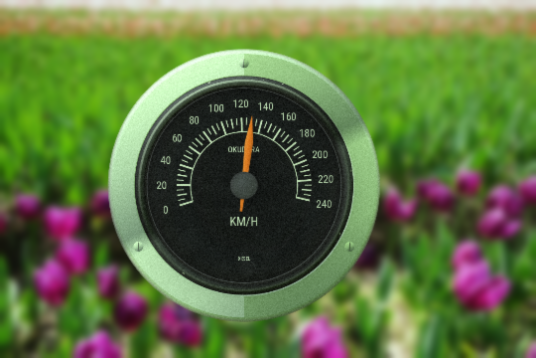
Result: 130 km/h
